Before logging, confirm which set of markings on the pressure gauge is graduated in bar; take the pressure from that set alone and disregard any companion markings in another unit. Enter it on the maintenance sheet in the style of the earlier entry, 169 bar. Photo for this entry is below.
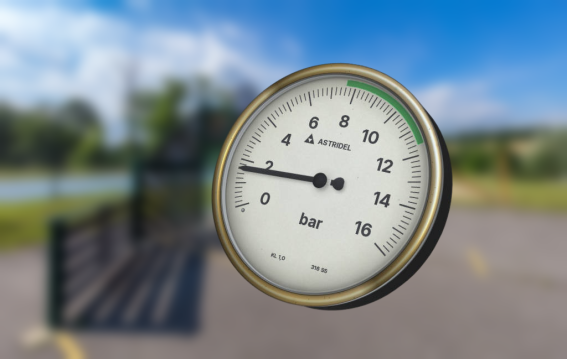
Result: 1.6 bar
